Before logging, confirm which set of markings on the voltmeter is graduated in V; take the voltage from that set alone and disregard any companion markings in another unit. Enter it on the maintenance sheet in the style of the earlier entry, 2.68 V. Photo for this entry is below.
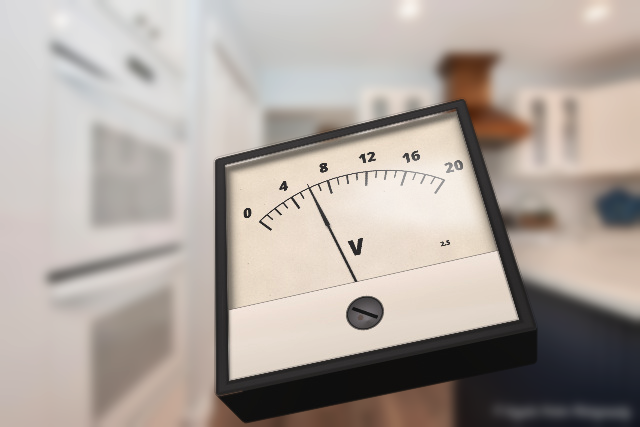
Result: 6 V
